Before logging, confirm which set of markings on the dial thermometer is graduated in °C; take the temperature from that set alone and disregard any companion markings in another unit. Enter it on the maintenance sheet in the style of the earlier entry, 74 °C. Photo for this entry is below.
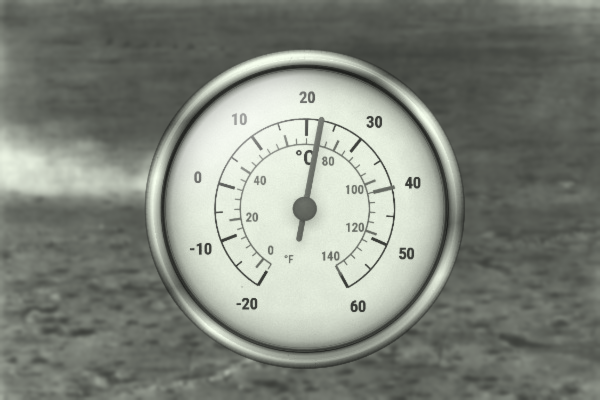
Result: 22.5 °C
